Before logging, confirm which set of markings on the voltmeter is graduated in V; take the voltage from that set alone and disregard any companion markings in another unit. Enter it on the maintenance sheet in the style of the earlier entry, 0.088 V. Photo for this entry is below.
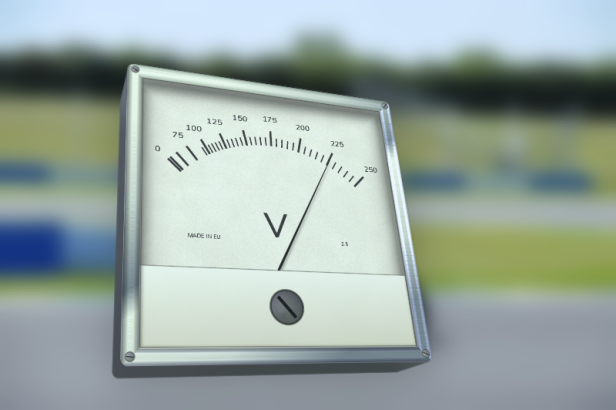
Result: 225 V
